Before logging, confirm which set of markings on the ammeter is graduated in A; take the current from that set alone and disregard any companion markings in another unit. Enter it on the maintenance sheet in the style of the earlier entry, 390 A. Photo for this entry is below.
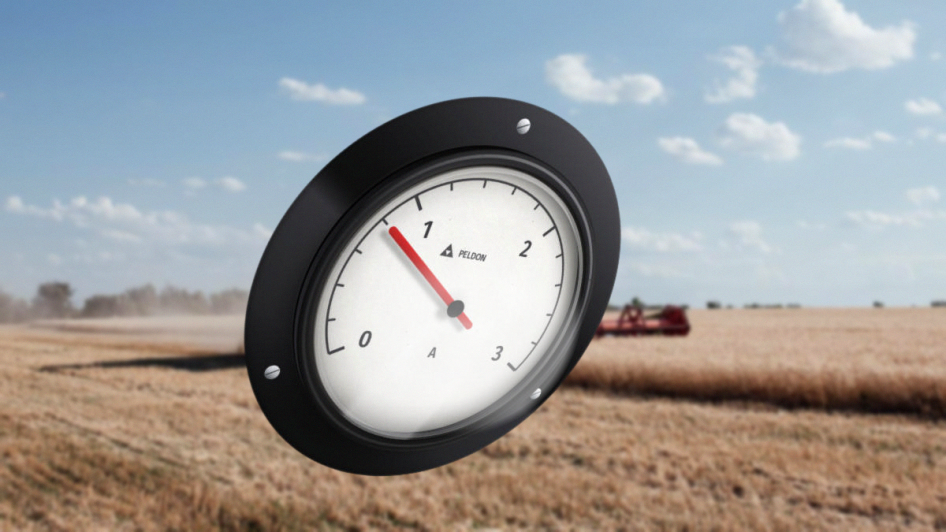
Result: 0.8 A
